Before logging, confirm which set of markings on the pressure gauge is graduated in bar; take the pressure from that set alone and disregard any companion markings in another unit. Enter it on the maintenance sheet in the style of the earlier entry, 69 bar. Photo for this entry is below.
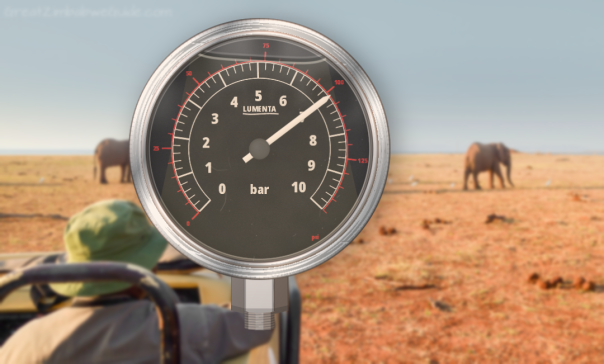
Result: 7 bar
